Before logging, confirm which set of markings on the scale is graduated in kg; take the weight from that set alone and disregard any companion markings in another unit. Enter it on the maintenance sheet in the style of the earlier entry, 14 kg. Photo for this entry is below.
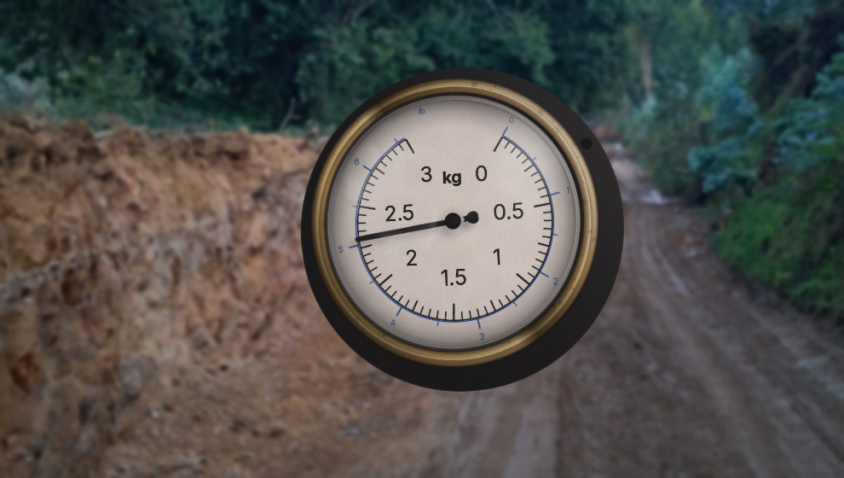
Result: 2.3 kg
